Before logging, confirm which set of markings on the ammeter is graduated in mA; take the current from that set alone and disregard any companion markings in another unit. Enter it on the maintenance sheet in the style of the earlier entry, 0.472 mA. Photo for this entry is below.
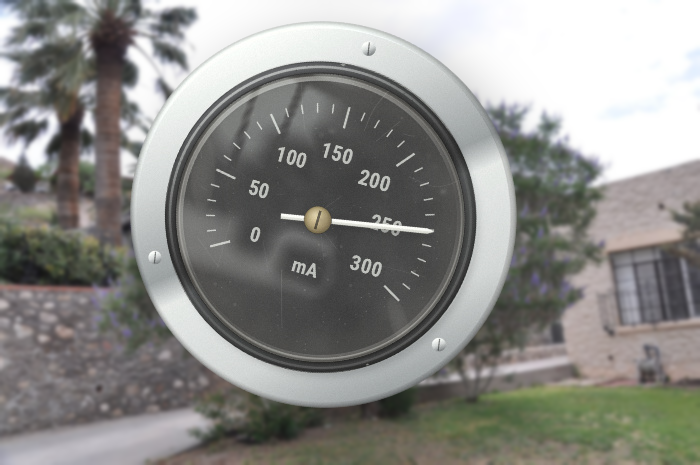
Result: 250 mA
